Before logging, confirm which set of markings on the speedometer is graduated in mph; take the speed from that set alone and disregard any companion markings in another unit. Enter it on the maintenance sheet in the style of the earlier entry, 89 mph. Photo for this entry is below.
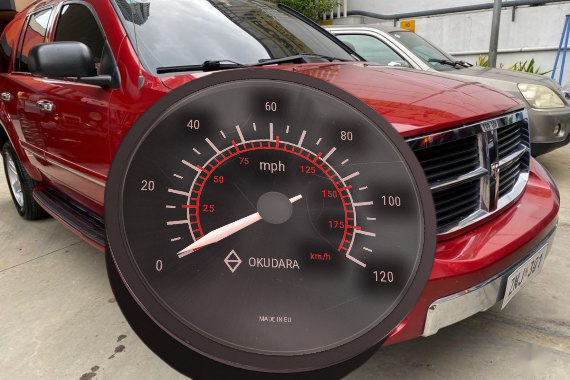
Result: 0 mph
